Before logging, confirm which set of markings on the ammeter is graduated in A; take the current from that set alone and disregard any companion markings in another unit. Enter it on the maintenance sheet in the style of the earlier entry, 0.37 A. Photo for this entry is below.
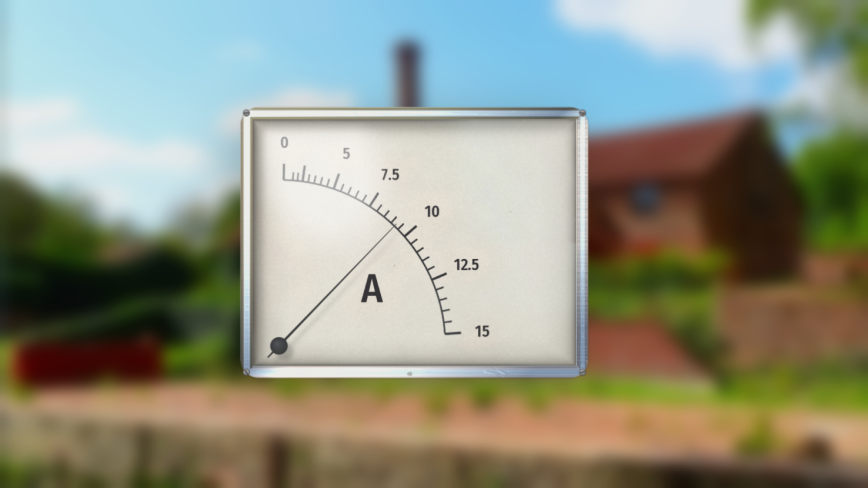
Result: 9.25 A
